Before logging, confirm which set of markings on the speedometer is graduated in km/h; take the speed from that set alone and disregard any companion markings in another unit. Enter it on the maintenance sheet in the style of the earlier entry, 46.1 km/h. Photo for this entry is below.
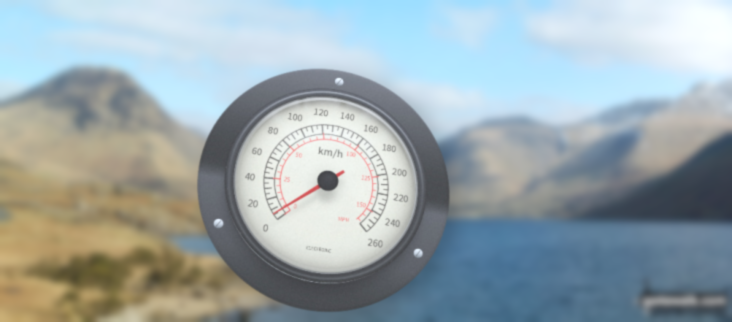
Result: 5 km/h
